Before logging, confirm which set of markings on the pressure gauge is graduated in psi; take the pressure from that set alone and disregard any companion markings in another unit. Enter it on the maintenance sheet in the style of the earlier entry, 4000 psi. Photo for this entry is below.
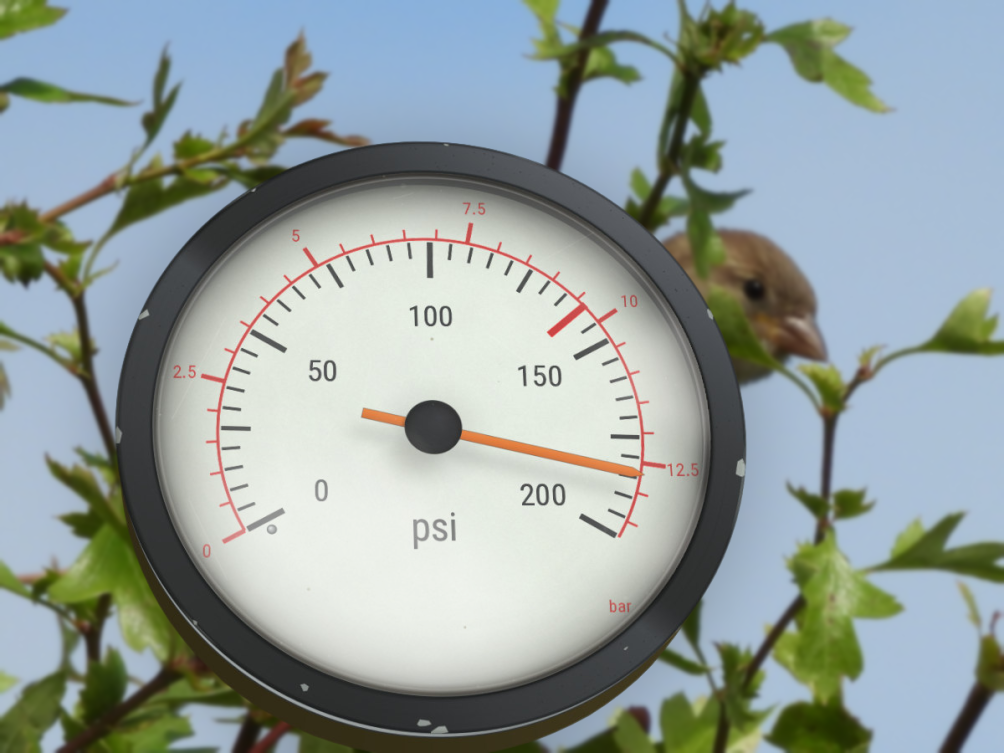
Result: 185 psi
